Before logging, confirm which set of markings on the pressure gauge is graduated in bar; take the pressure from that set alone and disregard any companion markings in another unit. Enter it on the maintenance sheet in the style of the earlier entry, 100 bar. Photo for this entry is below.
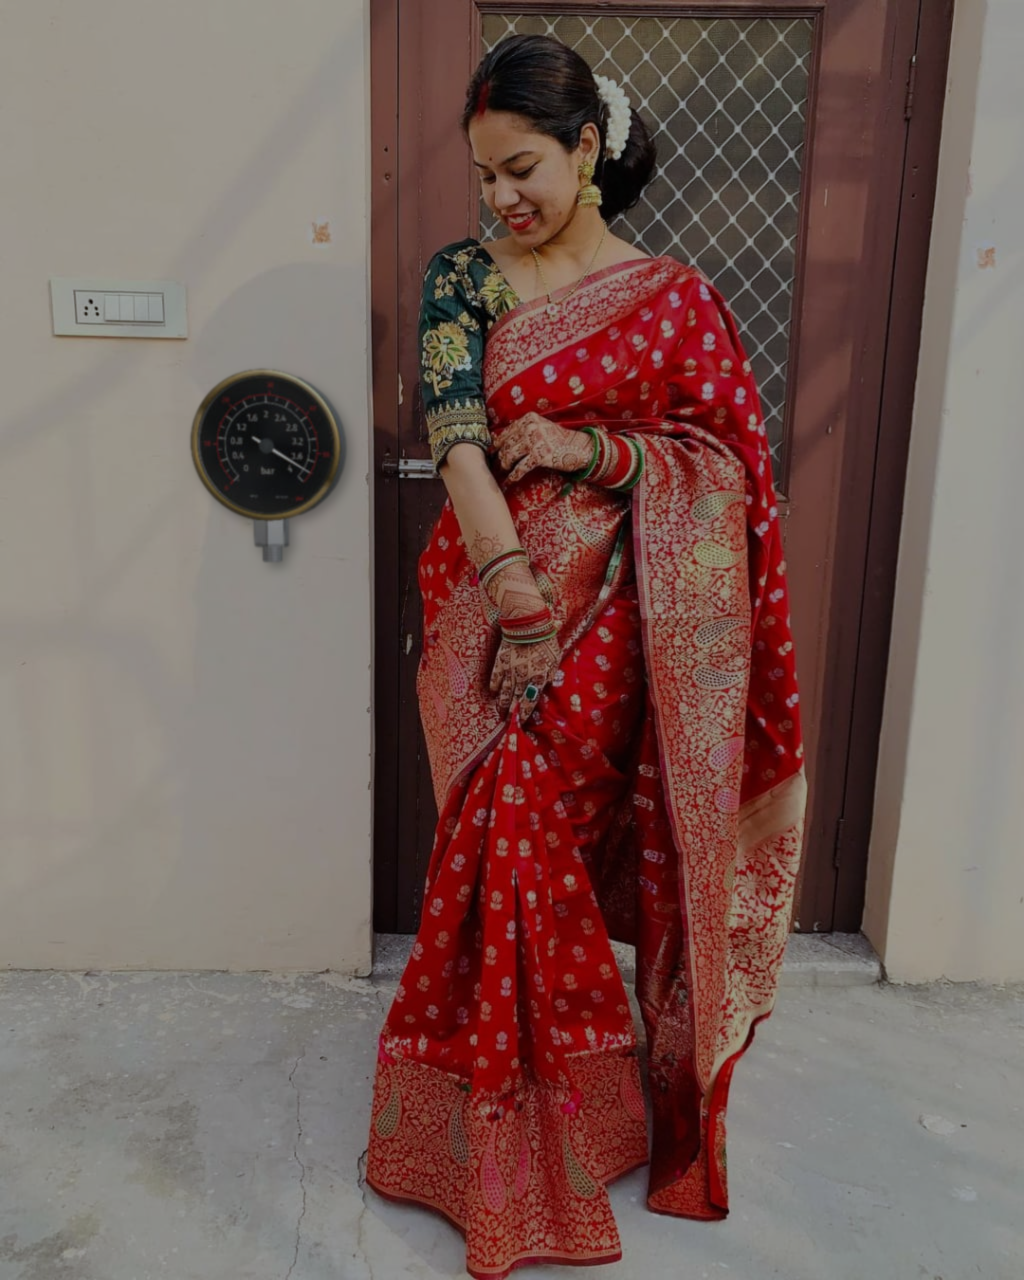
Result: 3.8 bar
